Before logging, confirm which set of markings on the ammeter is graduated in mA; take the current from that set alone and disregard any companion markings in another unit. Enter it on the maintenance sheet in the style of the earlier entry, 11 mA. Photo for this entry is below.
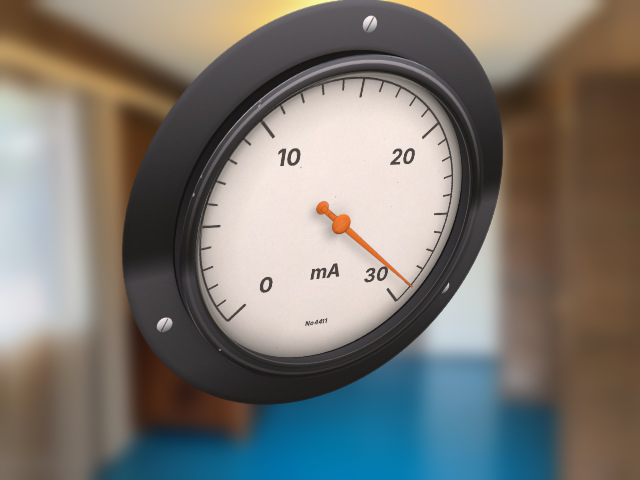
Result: 29 mA
